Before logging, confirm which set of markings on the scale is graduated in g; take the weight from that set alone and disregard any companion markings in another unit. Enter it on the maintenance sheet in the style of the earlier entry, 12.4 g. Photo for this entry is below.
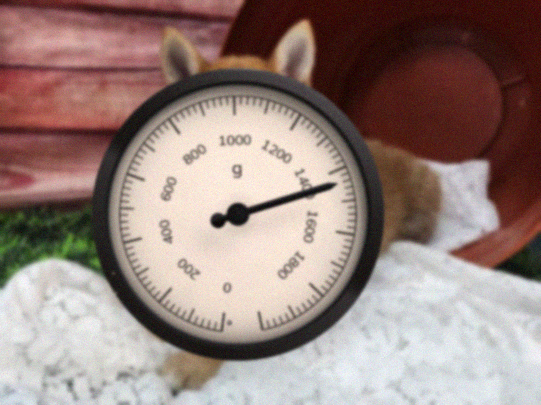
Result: 1440 g
